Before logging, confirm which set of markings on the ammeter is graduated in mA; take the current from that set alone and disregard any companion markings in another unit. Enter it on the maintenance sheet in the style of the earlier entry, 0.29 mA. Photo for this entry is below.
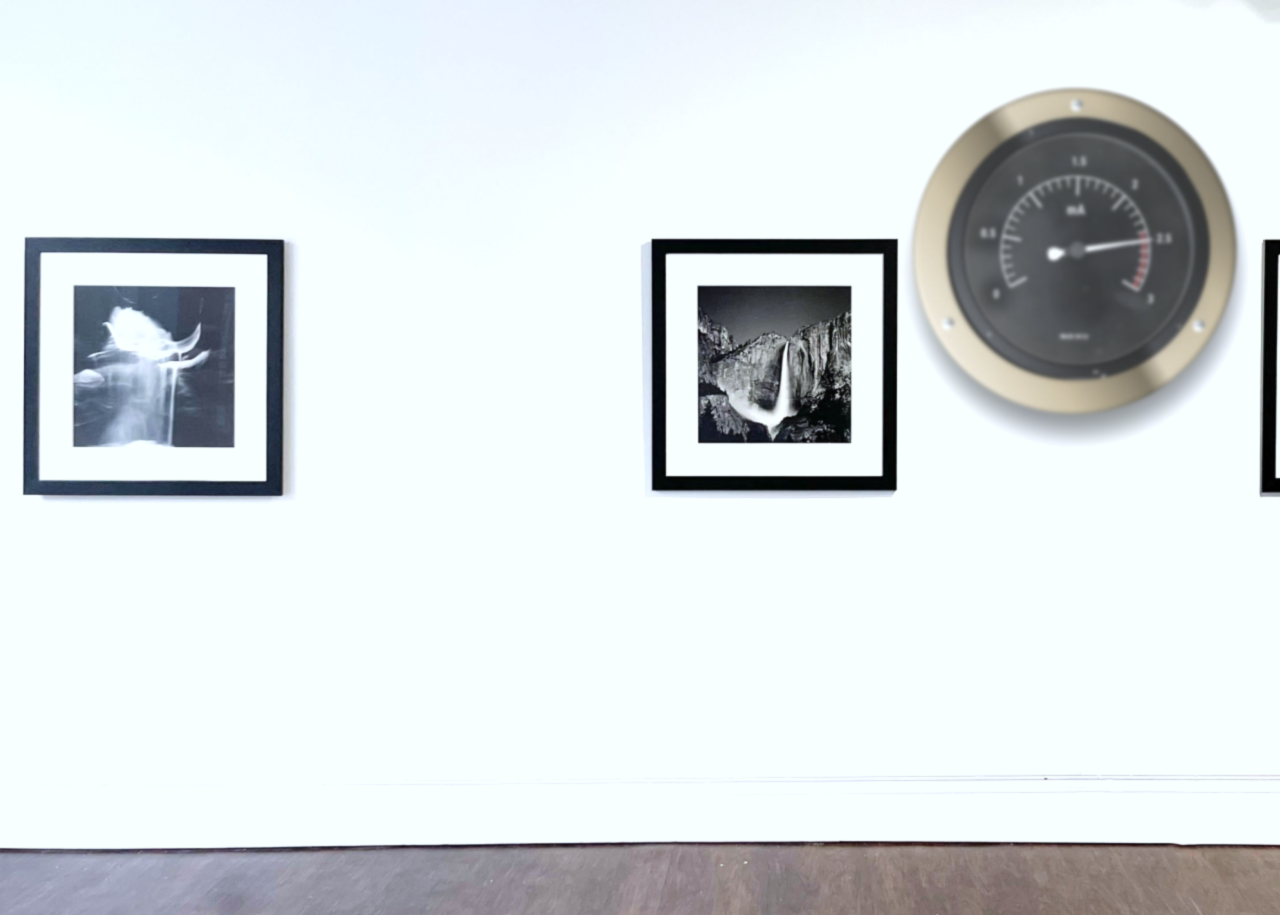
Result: 2.5 mA
